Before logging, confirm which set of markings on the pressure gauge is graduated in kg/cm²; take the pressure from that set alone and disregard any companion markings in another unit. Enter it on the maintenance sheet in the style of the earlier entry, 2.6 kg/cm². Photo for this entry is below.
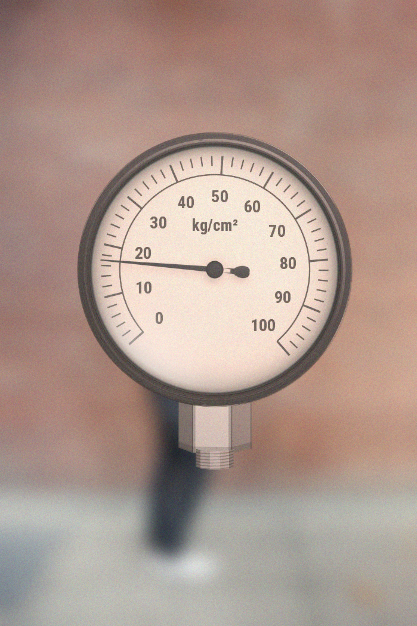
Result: 17 kg/cm²
